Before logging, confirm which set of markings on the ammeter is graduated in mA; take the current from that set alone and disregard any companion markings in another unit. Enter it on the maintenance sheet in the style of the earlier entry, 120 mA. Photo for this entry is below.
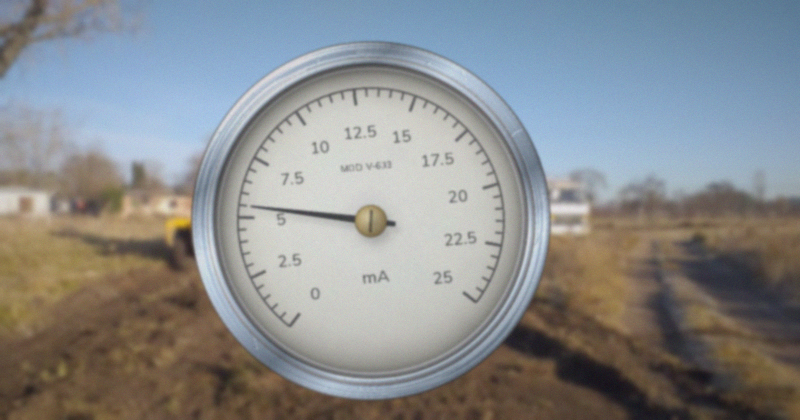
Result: 5.5 mA
